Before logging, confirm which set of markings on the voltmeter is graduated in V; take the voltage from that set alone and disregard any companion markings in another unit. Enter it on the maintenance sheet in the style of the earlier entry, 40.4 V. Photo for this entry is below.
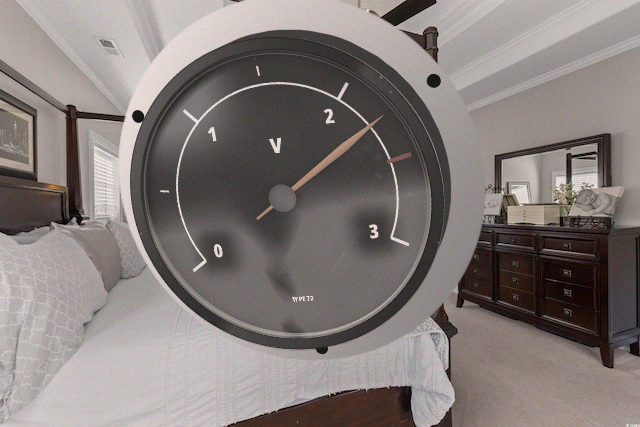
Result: 2.25 V
